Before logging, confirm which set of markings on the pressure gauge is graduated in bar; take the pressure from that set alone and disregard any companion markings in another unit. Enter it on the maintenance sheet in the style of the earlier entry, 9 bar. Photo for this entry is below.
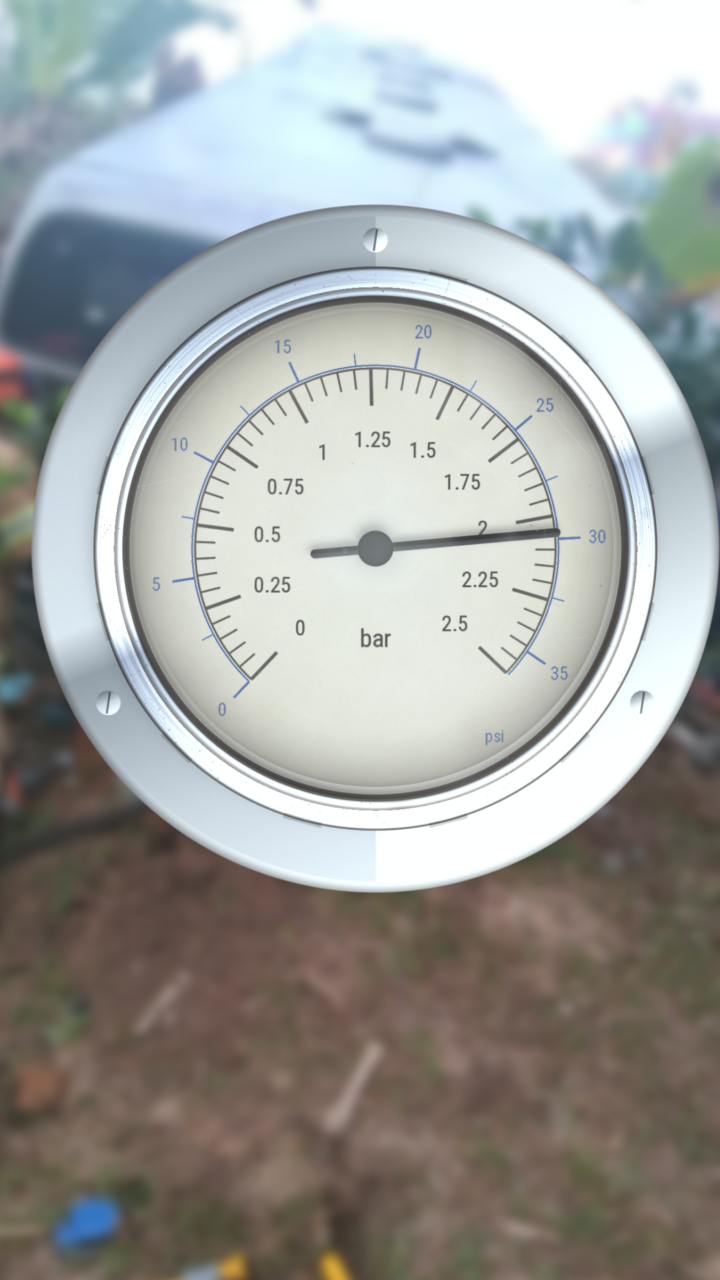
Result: 2.05 bar
